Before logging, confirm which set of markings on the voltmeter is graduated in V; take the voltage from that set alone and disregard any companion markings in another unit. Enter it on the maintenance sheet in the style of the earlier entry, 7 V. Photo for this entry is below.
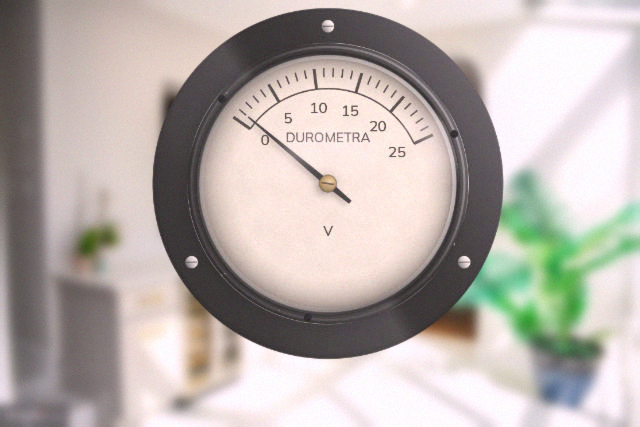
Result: 1 V
